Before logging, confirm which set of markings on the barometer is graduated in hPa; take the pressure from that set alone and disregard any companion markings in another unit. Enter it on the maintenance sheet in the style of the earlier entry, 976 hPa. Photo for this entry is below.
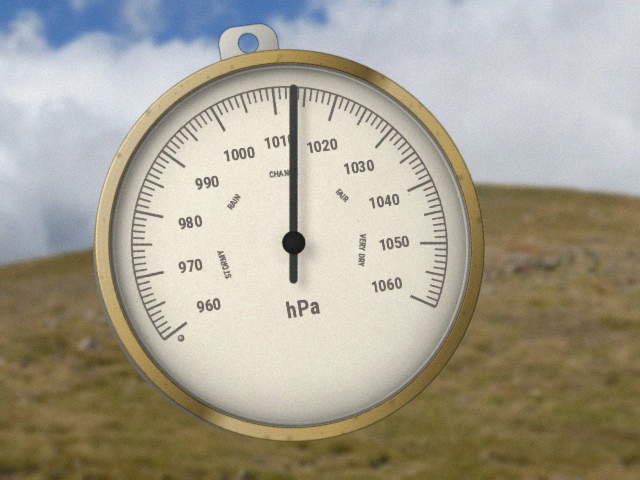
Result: 1013 hPa
